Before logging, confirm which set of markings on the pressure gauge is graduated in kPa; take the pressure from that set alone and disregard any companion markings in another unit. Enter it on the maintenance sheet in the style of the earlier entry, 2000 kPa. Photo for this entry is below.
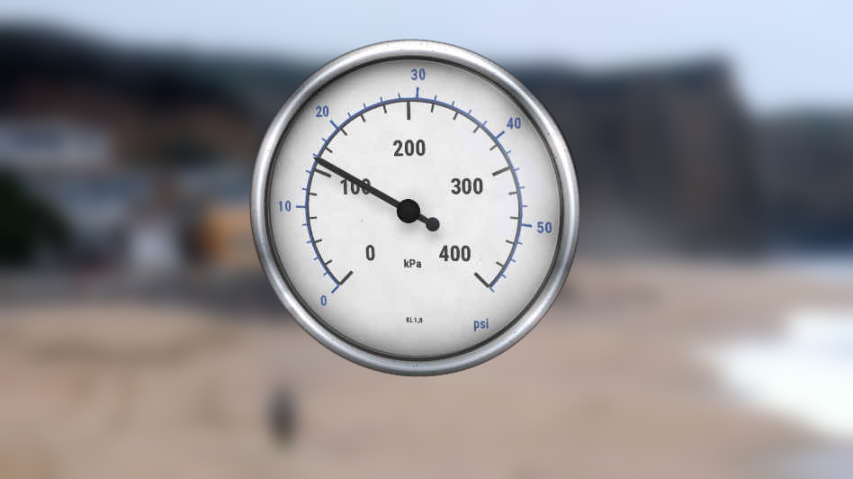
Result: 110 kPa
